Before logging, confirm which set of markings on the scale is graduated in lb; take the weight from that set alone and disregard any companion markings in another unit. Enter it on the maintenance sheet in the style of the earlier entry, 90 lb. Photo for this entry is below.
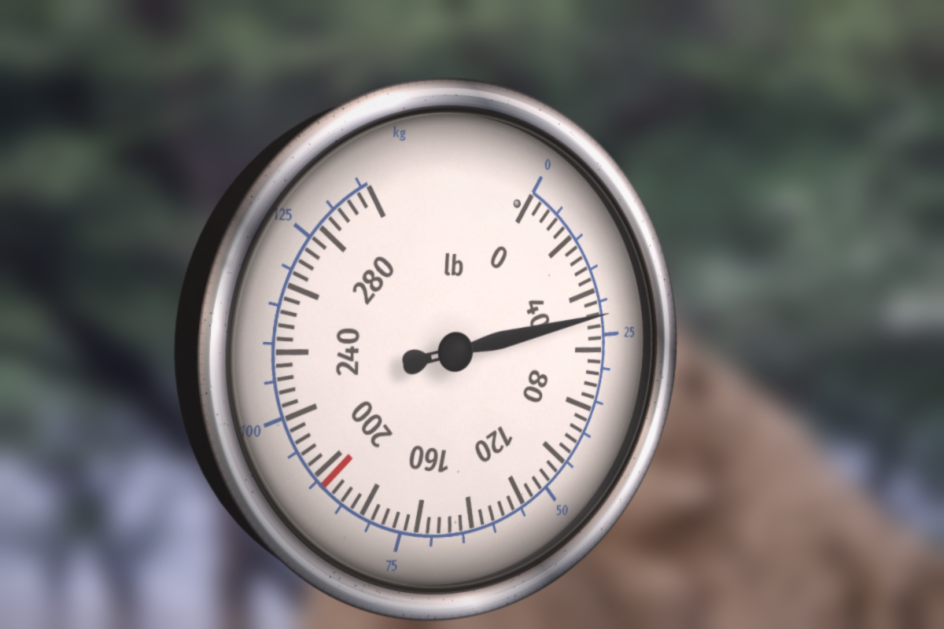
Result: 48 lb
